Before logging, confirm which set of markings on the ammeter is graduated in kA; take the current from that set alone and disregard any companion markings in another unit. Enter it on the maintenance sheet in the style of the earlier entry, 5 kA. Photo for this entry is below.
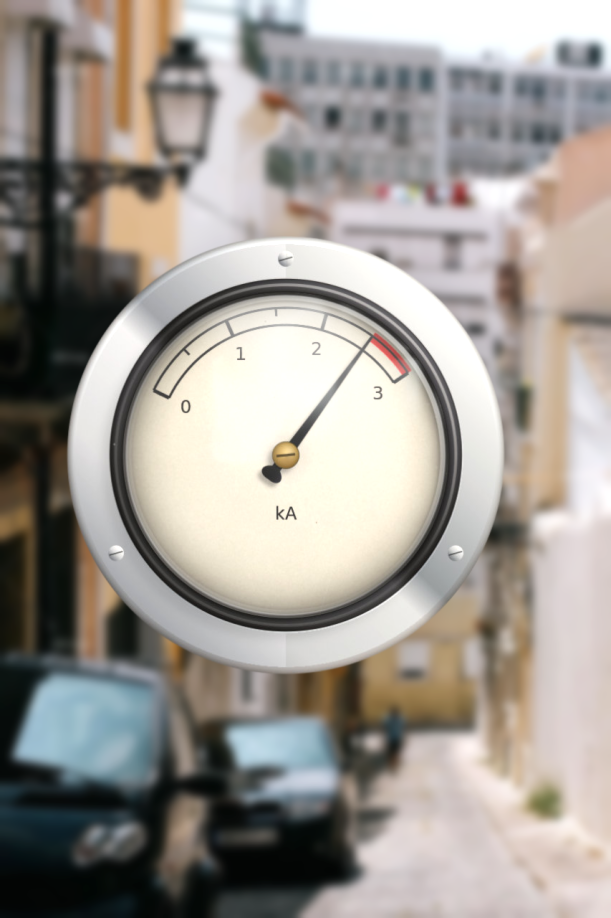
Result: 2.5 kA
